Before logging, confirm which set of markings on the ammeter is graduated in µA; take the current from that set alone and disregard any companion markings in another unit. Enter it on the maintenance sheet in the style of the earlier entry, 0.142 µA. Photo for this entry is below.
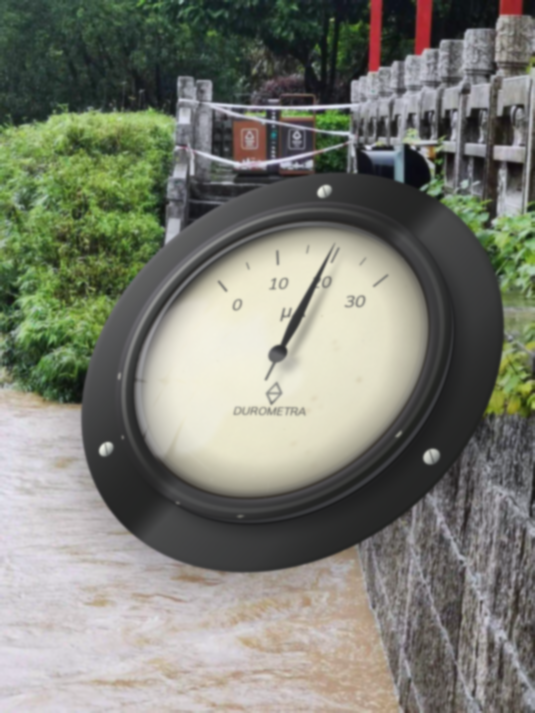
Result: 20 µA
